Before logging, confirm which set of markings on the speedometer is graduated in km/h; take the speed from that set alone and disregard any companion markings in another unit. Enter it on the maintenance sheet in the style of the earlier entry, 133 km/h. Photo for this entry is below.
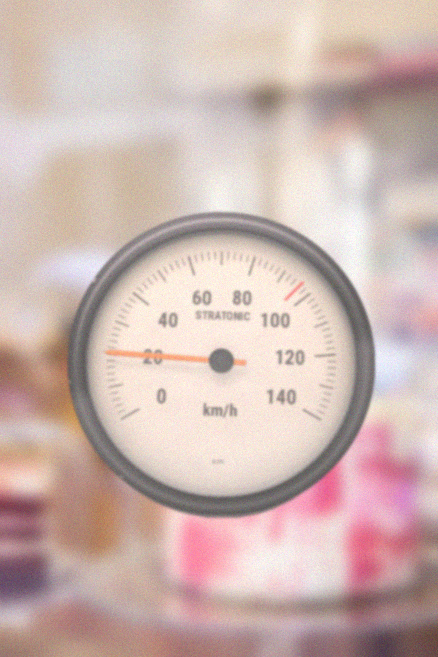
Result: 20 km/h
